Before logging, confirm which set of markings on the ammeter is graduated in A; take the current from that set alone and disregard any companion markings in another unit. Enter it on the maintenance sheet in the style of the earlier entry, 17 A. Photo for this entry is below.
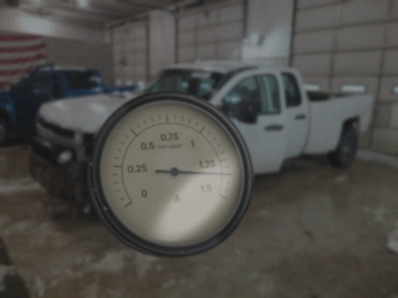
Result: 1.35 A
